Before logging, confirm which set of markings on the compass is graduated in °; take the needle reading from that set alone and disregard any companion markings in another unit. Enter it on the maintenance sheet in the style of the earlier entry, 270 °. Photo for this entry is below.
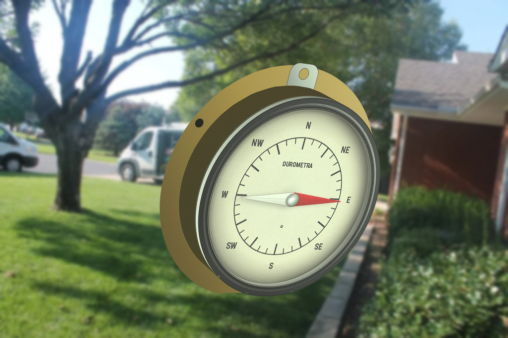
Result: 90 °
